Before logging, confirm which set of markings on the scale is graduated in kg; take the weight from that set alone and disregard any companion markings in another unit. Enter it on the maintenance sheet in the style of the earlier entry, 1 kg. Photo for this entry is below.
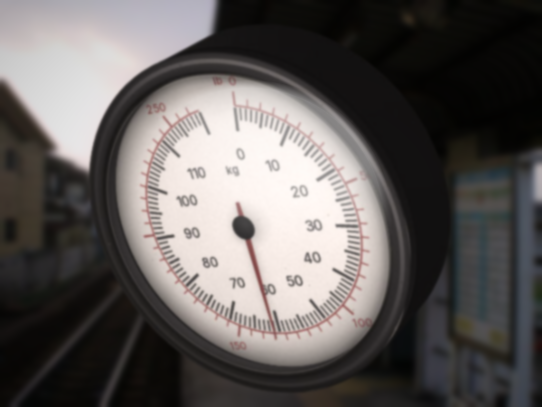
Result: 60 kg
